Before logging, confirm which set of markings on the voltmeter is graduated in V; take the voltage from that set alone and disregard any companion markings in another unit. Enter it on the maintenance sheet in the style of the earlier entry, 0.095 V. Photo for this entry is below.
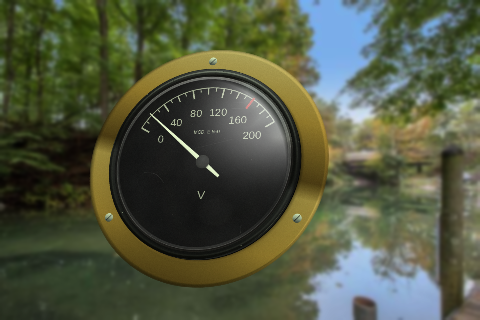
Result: 20 V
